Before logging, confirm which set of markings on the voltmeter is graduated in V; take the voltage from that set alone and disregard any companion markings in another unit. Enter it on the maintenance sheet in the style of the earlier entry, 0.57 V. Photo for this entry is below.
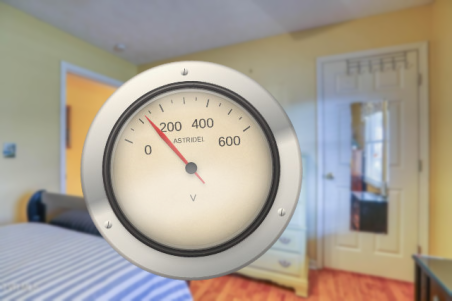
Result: 125 V
